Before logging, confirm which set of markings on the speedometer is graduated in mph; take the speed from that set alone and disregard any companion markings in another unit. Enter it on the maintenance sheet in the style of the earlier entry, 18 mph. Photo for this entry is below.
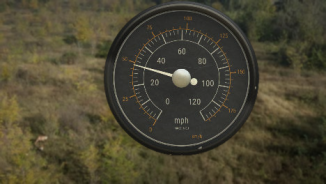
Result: 30 mph
